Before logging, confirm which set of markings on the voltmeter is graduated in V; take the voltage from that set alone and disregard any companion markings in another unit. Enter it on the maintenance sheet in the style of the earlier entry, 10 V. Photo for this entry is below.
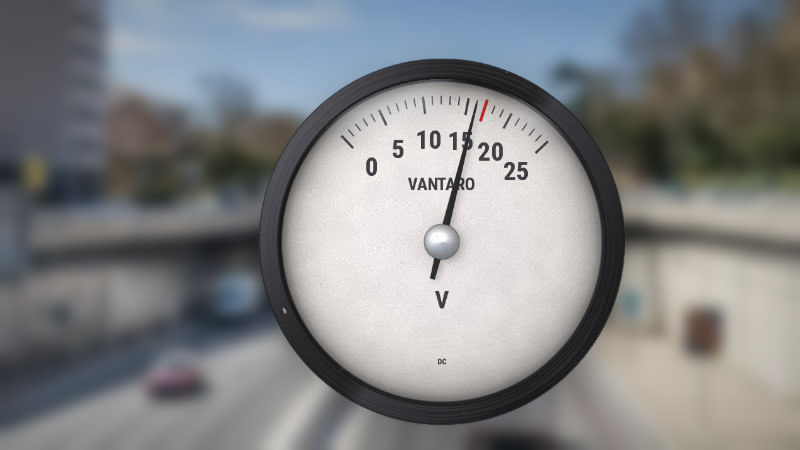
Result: 16 V
